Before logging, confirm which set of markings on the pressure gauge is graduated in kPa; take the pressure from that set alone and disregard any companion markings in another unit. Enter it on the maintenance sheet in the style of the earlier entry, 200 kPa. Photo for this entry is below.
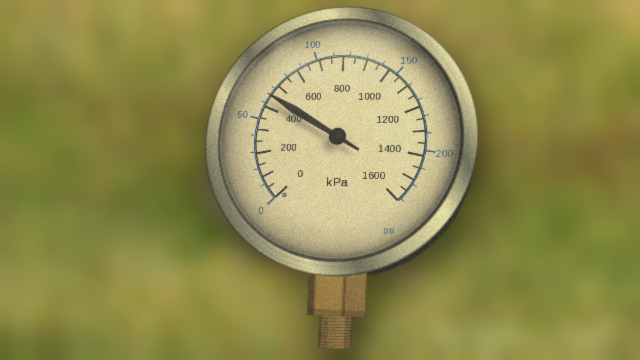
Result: 450 kPa
